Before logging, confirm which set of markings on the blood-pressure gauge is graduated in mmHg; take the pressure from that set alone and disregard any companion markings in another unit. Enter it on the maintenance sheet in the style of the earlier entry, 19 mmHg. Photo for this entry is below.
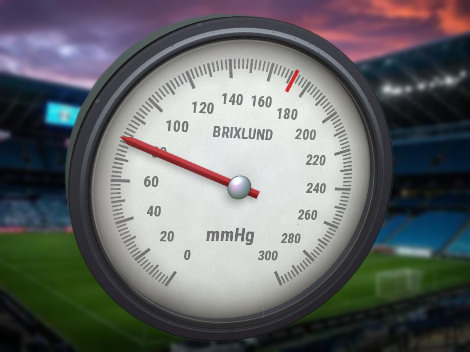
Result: 80 mmHg
